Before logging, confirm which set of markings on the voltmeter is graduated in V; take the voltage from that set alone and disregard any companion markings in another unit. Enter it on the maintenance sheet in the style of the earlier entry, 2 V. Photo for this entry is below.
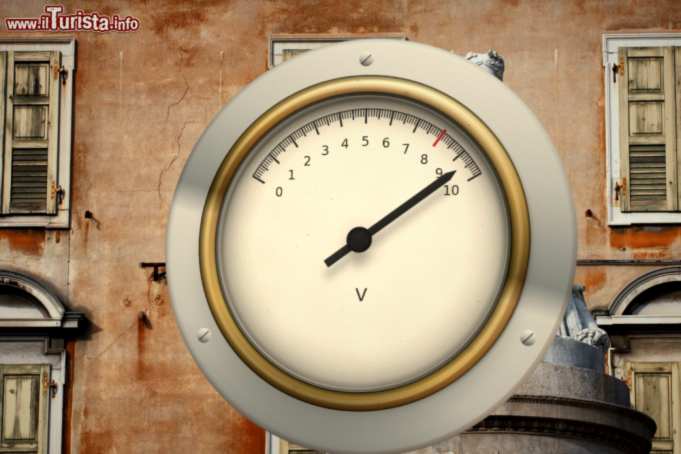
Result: 9.5 V
